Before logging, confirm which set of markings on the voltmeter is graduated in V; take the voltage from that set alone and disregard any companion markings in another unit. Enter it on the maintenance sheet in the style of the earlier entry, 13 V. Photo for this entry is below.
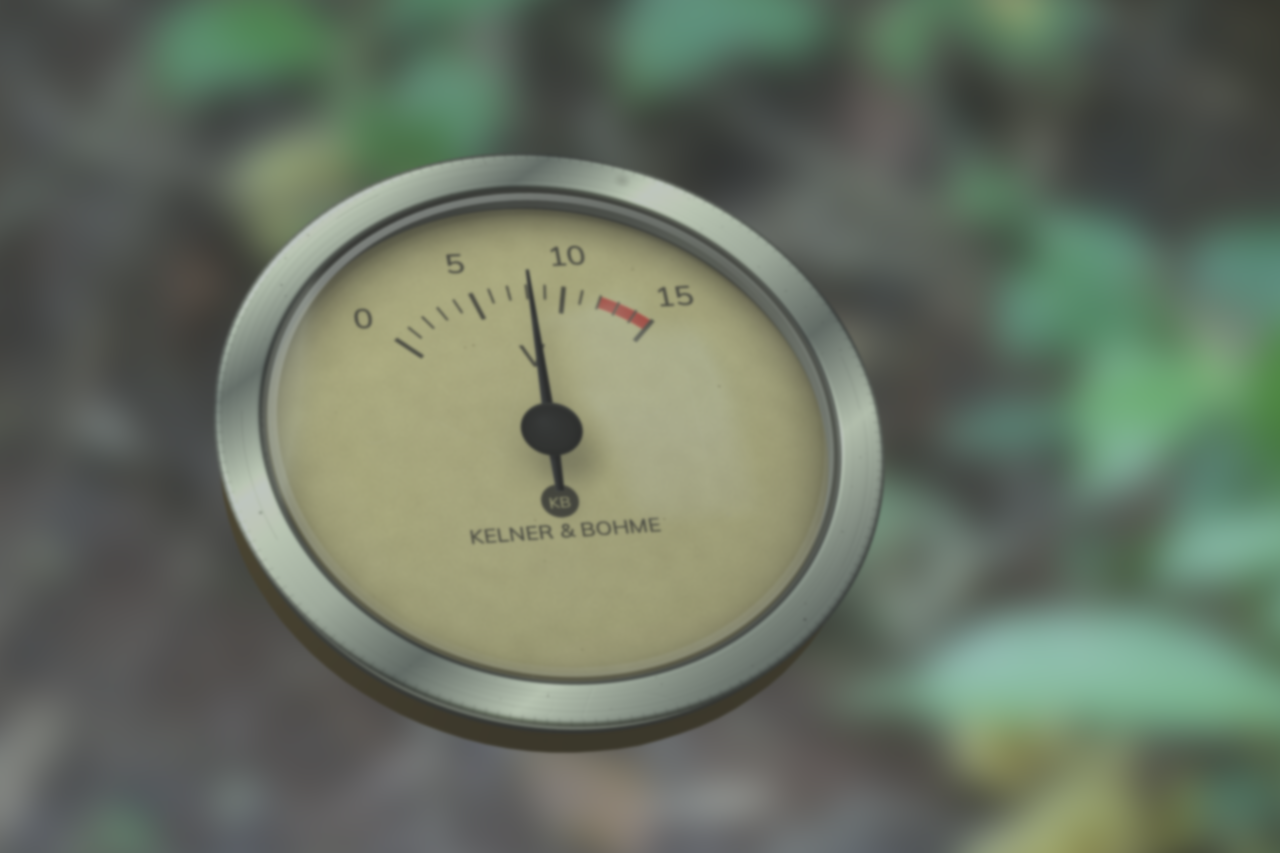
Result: 8 V
